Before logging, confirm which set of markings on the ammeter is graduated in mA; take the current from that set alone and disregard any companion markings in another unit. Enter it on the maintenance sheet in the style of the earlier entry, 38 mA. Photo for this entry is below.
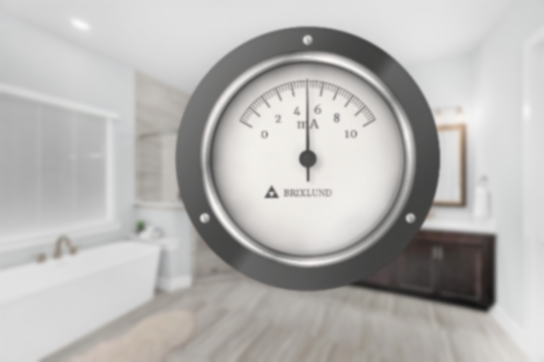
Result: 5 mA
